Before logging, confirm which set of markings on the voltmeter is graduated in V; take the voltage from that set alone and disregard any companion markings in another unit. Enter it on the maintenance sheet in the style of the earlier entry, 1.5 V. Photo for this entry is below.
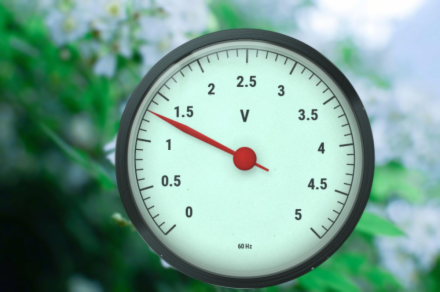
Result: 1.3 V
